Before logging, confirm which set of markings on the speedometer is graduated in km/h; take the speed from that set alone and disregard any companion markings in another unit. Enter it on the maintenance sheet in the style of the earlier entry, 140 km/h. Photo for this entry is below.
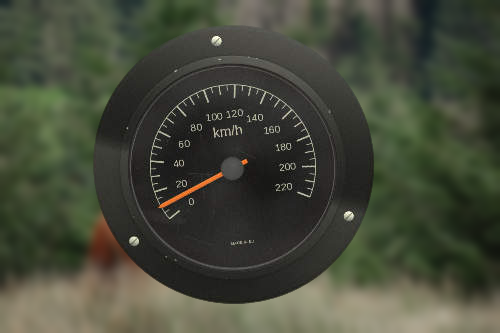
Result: 10 km/h
